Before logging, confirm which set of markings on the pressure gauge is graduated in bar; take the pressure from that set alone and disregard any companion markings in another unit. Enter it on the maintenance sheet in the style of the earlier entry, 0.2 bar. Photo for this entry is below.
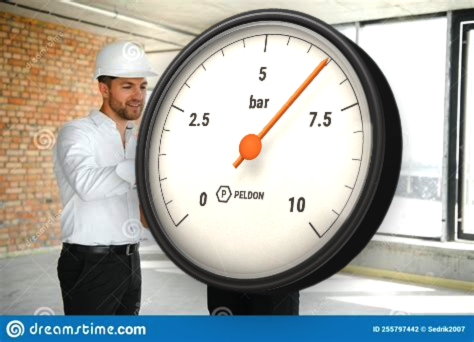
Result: 6.5 bar
